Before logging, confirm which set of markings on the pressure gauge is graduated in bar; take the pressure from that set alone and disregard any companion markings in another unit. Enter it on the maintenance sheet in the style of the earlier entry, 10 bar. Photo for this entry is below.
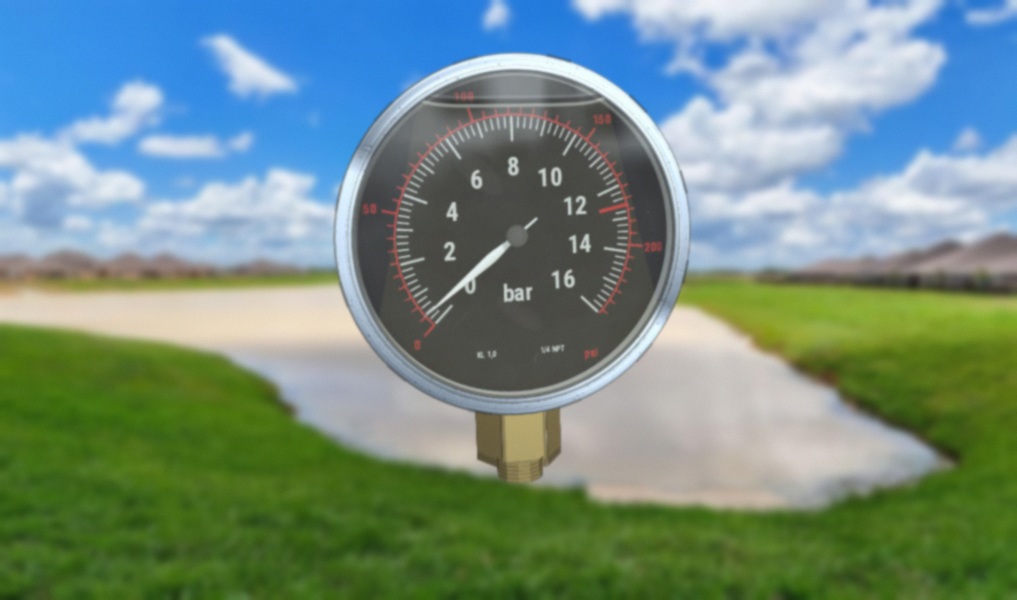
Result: 0.4 bar
